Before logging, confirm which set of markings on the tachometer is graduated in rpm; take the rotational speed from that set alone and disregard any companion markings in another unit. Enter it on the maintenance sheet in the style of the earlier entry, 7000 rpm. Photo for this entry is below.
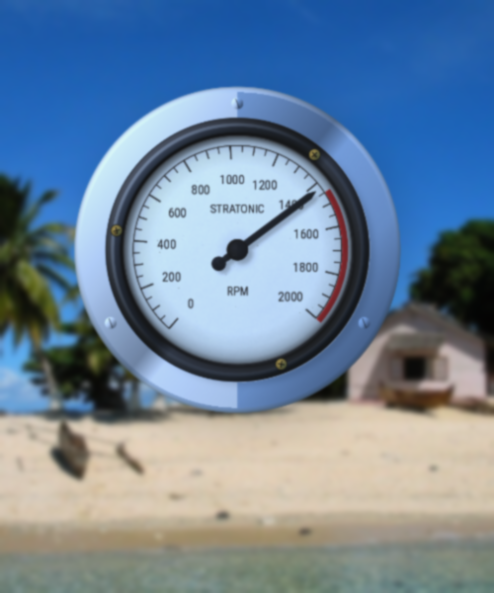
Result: 1425 rpm
